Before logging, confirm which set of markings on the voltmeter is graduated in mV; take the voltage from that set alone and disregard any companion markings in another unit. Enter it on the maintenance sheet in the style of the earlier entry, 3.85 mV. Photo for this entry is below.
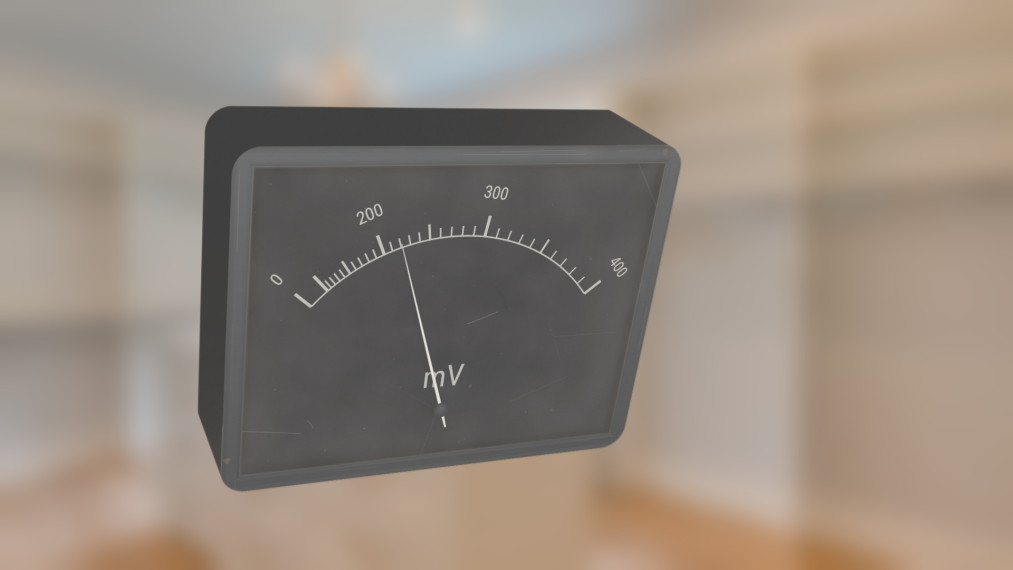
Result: 220 mV
